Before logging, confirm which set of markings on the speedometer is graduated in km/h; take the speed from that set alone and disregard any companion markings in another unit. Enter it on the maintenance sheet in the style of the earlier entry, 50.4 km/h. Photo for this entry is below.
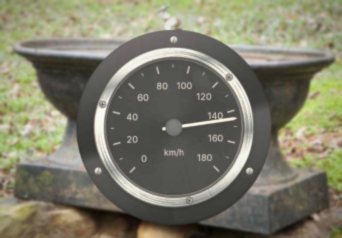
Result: 145 km/h
